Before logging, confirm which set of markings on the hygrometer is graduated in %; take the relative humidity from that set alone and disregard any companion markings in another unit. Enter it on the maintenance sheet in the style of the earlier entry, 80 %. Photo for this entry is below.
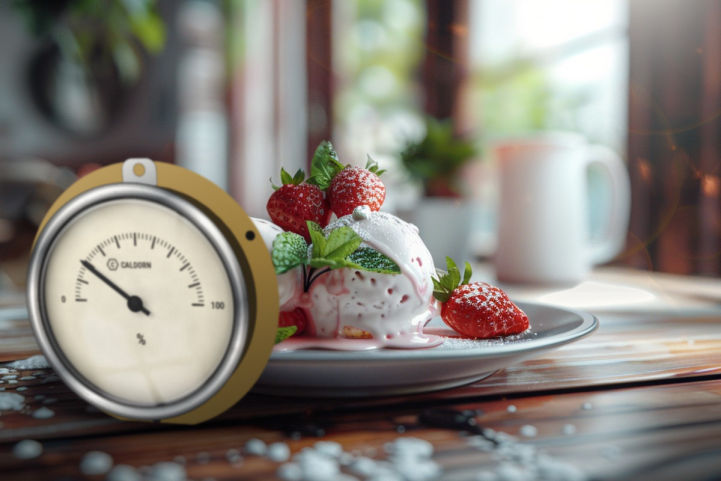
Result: 20 %
